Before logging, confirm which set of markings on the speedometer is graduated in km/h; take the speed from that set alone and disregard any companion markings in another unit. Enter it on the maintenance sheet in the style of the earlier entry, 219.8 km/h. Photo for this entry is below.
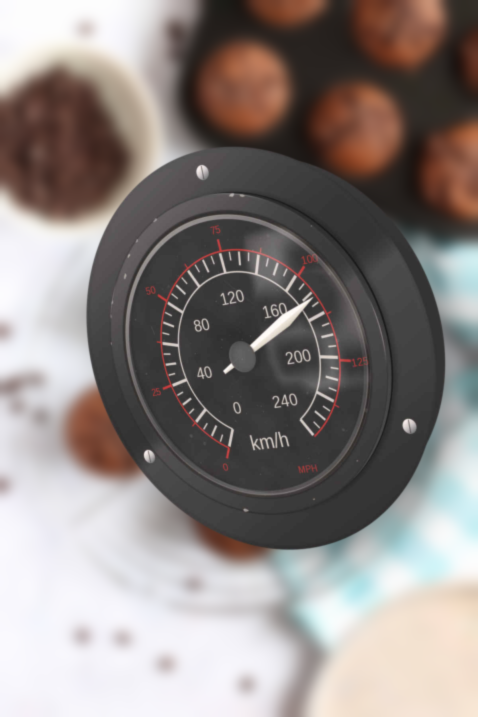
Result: 172.5 km/h
